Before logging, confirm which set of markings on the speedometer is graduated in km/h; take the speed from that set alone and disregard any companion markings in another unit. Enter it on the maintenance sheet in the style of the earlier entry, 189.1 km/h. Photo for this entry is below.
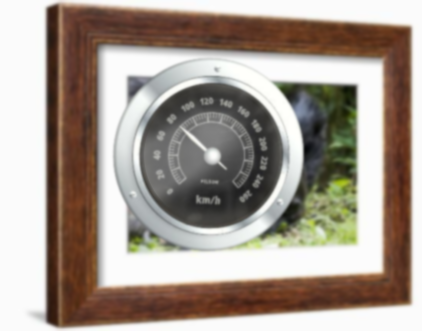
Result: 80 km/h
